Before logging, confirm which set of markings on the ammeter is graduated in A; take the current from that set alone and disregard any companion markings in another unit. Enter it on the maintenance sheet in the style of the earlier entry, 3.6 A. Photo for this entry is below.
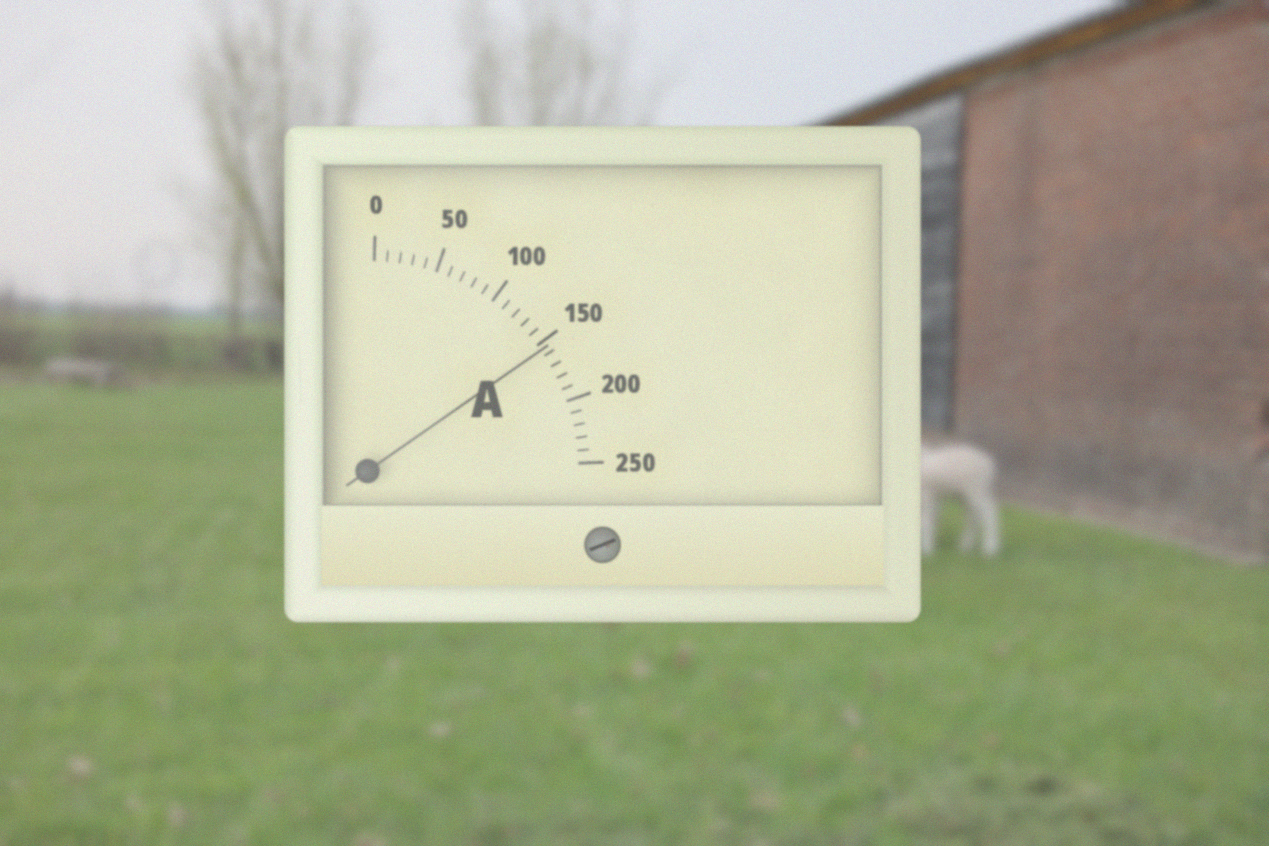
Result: 155 A
